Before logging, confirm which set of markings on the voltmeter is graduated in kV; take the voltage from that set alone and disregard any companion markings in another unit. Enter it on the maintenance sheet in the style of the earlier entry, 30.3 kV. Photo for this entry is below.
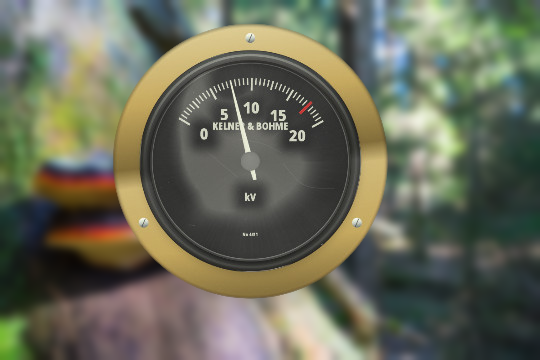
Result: 7.5 kV
